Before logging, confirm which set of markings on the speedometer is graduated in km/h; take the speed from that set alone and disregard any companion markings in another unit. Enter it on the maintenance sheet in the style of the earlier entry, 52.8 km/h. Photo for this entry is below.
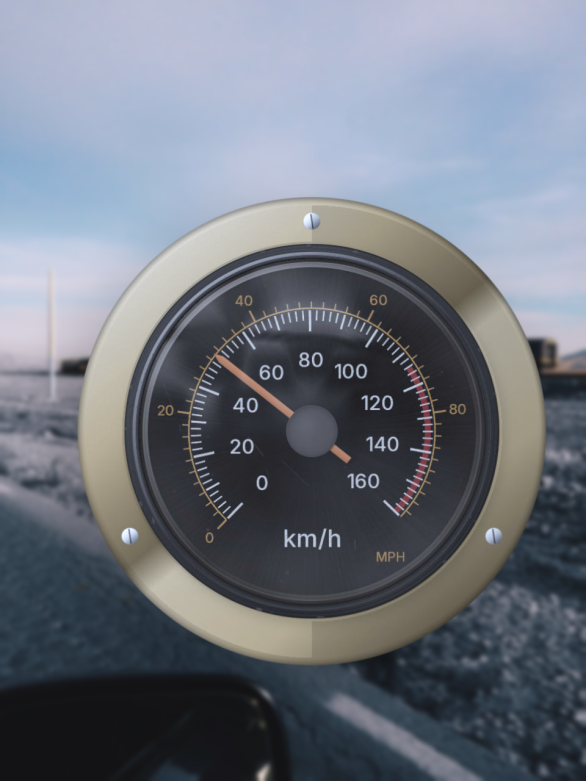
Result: 50 km/h
